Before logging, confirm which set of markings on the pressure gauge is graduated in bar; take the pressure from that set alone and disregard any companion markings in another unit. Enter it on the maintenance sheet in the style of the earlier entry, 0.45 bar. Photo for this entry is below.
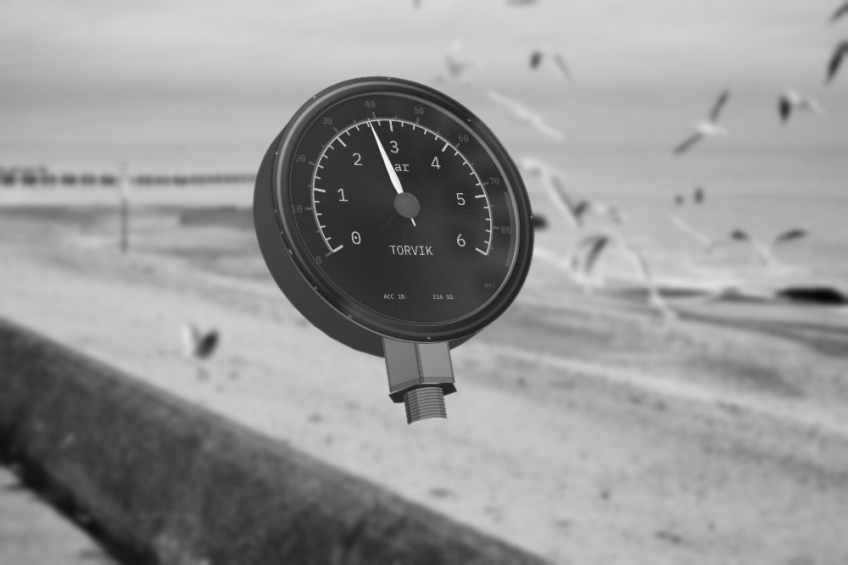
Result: 2.6 bar
